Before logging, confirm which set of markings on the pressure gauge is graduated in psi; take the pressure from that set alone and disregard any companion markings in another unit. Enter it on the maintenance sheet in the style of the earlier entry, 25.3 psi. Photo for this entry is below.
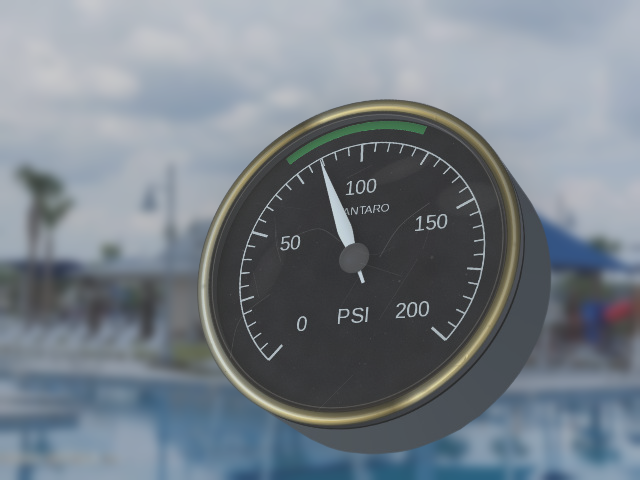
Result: 85 psi
